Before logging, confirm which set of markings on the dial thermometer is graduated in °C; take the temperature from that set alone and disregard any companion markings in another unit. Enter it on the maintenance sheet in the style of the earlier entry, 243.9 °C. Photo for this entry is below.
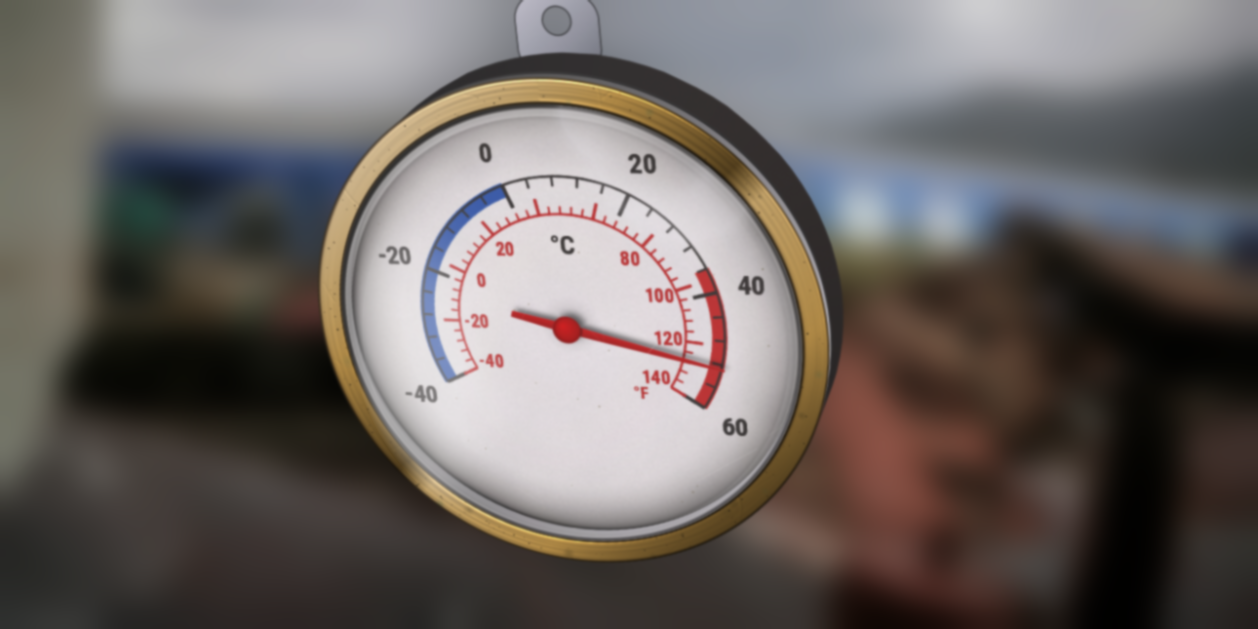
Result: 52 °C
